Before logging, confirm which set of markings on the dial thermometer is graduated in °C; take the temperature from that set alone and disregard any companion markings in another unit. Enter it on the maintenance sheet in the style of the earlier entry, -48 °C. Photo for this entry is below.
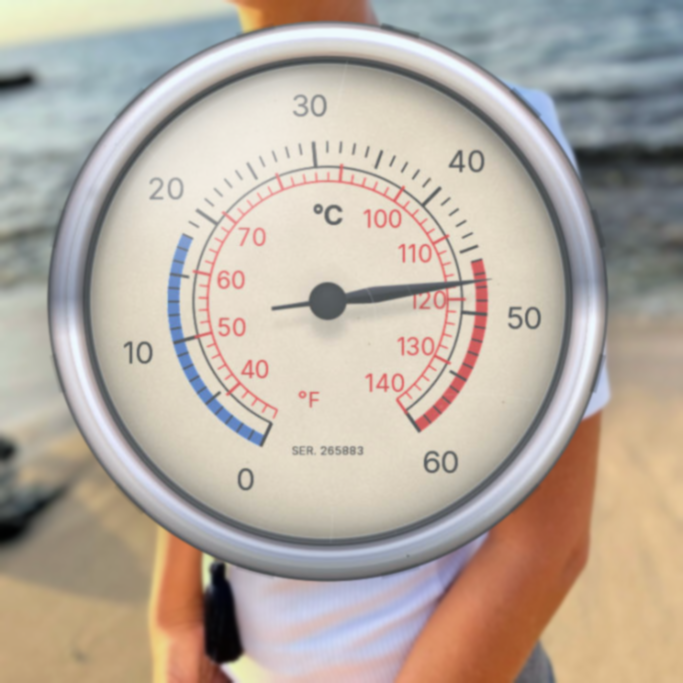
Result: 47.5 °C
